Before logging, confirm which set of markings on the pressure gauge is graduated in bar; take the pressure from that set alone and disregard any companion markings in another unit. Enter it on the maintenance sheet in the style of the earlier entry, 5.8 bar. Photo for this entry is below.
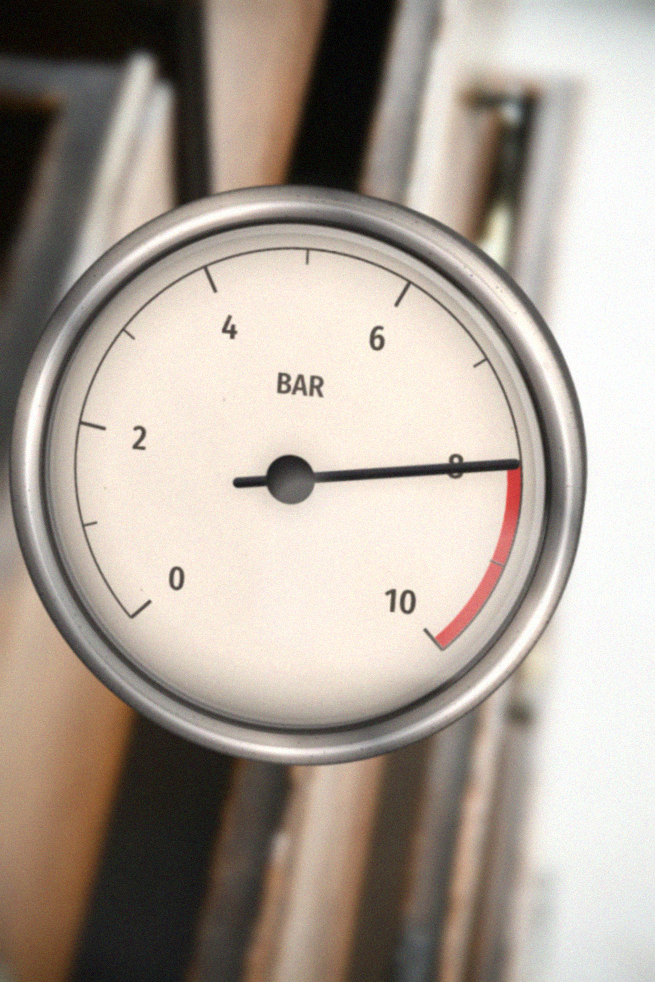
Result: 8 bar
